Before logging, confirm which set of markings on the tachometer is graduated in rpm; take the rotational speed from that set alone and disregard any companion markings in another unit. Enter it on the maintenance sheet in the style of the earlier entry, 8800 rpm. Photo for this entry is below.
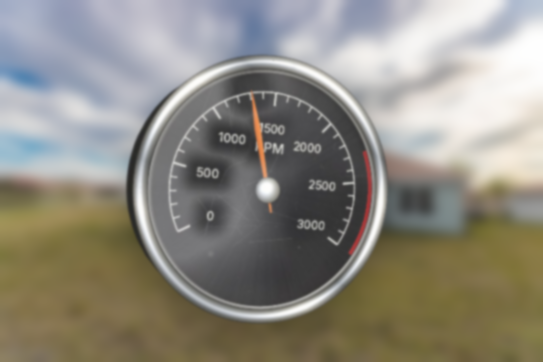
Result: 1300 rpm
